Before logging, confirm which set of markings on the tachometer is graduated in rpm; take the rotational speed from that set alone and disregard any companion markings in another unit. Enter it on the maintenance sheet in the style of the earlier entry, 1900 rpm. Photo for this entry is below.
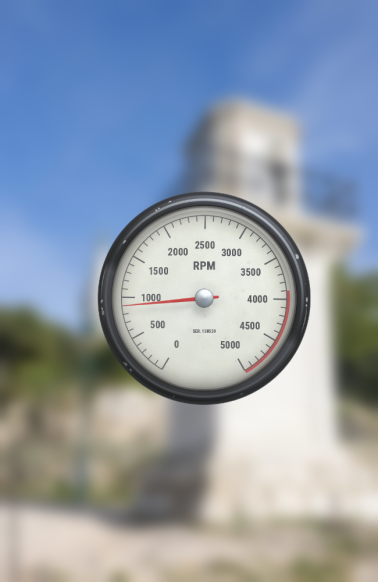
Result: 900 rpm
